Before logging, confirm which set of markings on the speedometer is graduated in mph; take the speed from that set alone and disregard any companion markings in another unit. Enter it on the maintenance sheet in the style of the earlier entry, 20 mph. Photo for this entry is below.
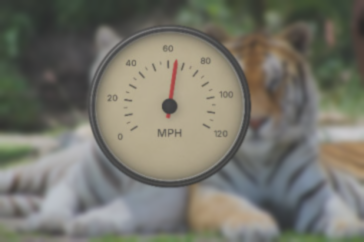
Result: 65 mph
